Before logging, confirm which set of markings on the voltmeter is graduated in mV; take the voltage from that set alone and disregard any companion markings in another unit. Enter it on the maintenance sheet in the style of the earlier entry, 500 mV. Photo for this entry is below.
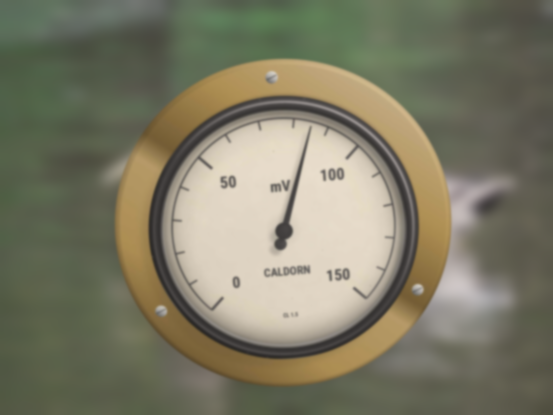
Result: 85 mV
